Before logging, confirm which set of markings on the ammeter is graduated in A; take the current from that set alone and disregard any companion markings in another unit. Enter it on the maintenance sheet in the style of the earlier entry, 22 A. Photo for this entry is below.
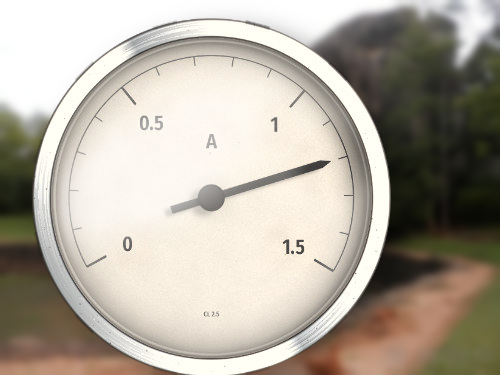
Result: 1.2 A
